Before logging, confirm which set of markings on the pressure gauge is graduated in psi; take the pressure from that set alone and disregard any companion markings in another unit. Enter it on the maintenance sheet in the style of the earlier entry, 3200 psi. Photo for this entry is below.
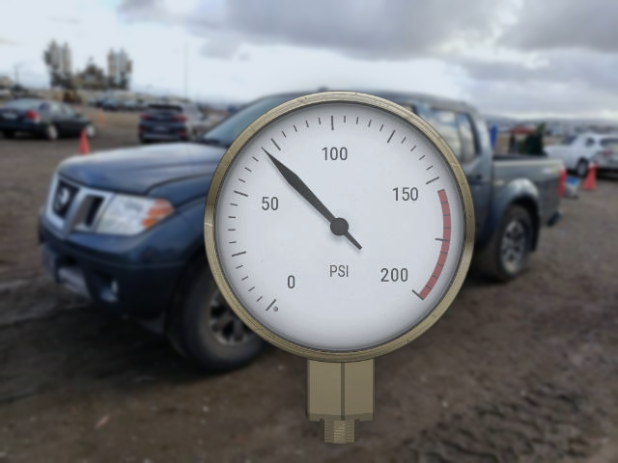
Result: 70 psi
